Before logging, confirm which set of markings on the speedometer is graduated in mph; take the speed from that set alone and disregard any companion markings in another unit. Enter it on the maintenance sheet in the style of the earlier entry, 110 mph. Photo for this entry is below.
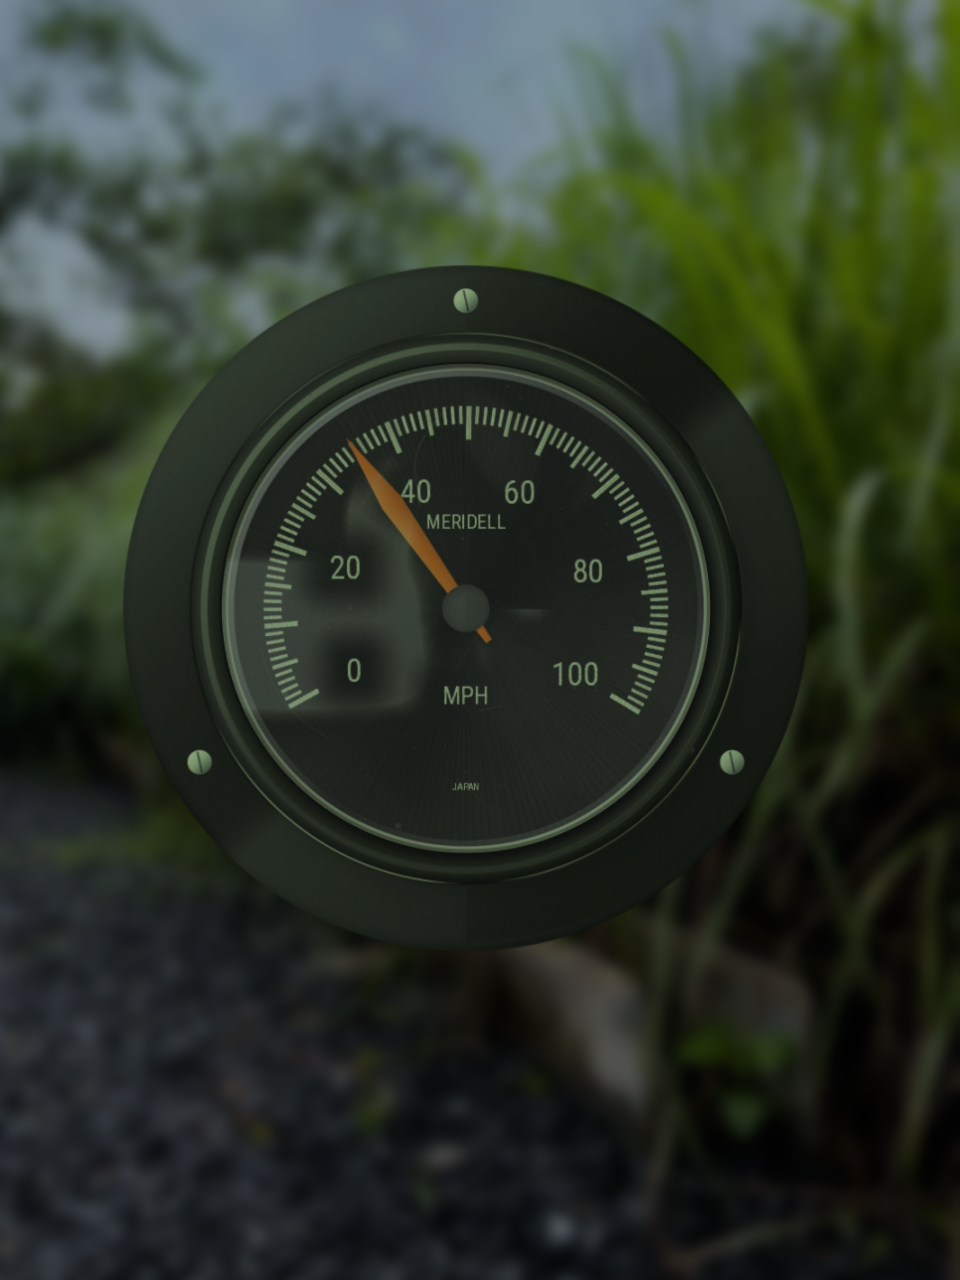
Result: 35 mph
